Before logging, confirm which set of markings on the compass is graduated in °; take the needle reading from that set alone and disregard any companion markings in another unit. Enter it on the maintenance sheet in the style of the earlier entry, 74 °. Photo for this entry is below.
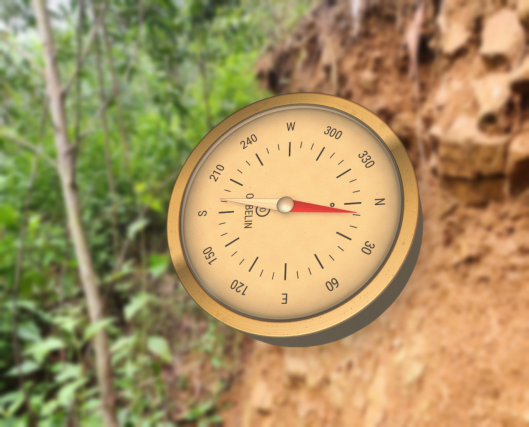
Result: 10 °
